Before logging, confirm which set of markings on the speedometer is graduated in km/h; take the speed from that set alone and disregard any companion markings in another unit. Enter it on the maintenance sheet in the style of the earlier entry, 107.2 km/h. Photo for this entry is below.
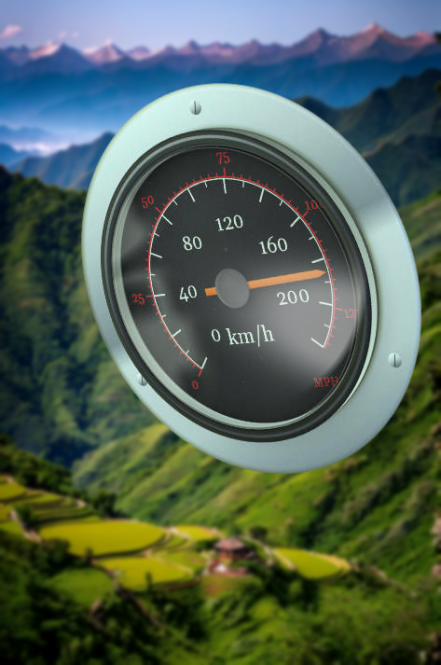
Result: 185 km/h
